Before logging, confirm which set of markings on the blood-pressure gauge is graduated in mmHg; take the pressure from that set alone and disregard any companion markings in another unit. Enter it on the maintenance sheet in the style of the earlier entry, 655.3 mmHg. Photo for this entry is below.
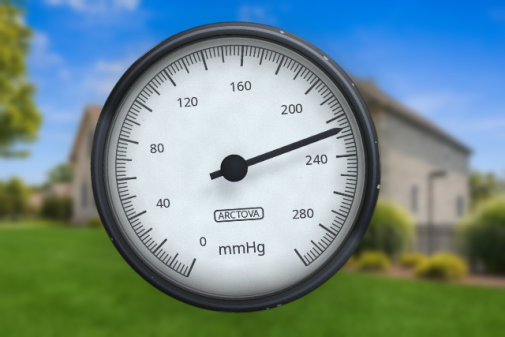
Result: 226 mmHg
